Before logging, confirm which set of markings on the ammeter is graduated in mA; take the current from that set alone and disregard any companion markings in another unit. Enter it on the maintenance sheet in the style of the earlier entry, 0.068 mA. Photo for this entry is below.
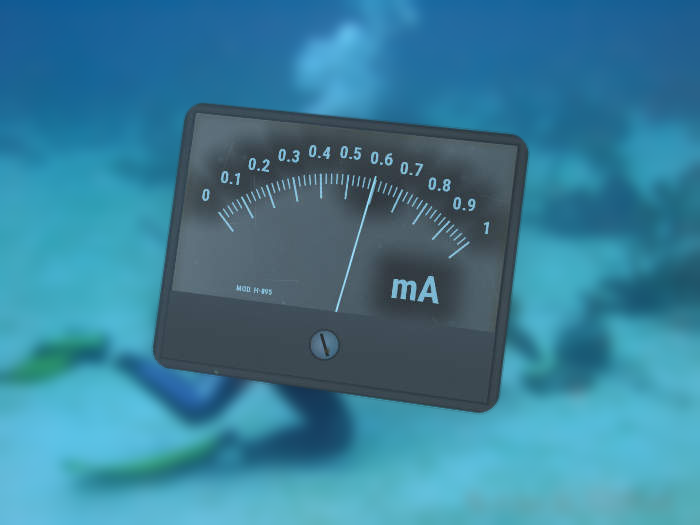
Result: 0.6 mA
